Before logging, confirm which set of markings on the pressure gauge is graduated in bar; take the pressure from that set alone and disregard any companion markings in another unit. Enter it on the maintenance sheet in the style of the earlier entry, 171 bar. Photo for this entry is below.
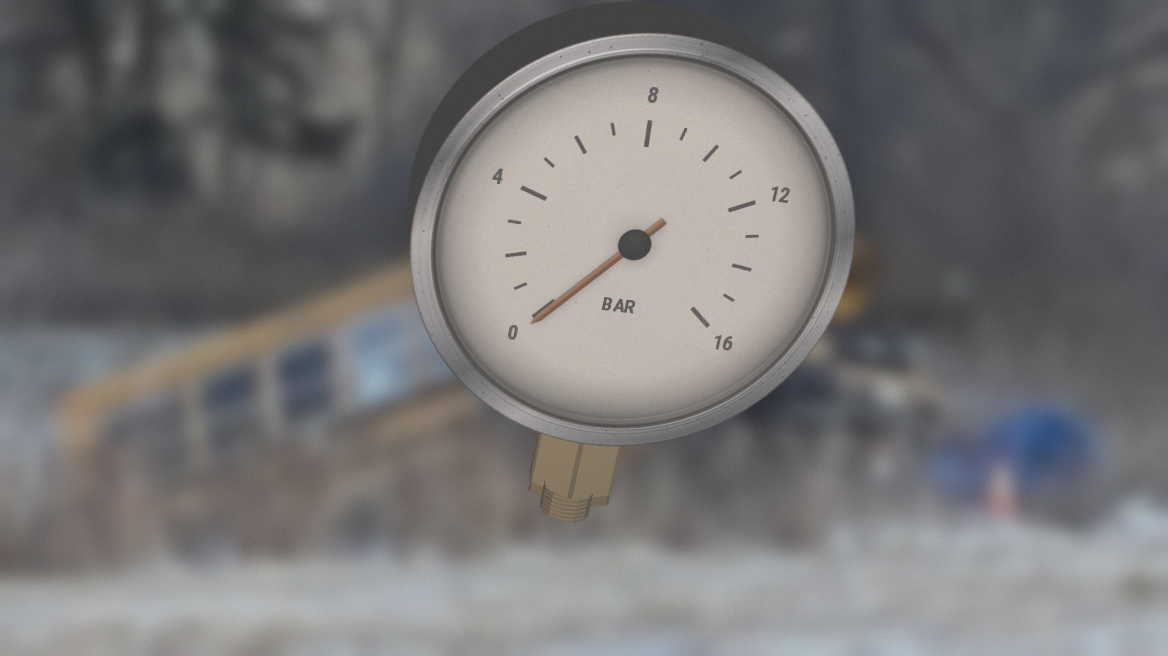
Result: 0 bar
